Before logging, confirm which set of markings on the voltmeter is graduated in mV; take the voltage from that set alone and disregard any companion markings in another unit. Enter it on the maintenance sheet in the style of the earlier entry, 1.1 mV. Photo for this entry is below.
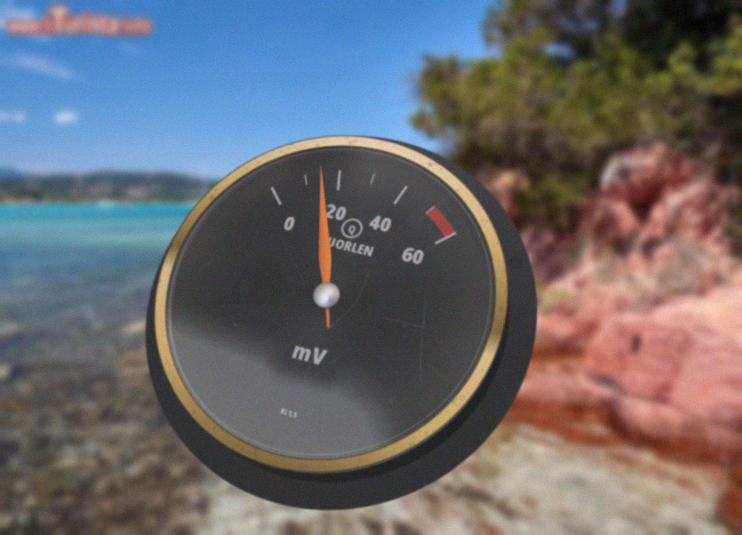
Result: 15 mV
